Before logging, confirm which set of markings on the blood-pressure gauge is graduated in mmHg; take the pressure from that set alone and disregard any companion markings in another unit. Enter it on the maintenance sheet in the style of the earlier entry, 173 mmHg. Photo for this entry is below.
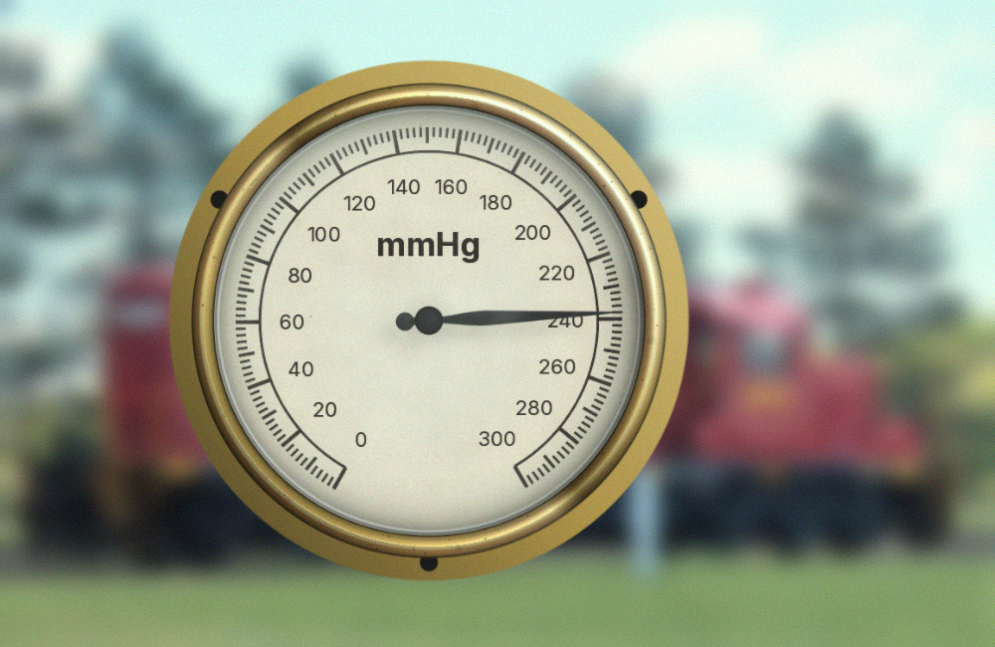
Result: 238 mmHg
